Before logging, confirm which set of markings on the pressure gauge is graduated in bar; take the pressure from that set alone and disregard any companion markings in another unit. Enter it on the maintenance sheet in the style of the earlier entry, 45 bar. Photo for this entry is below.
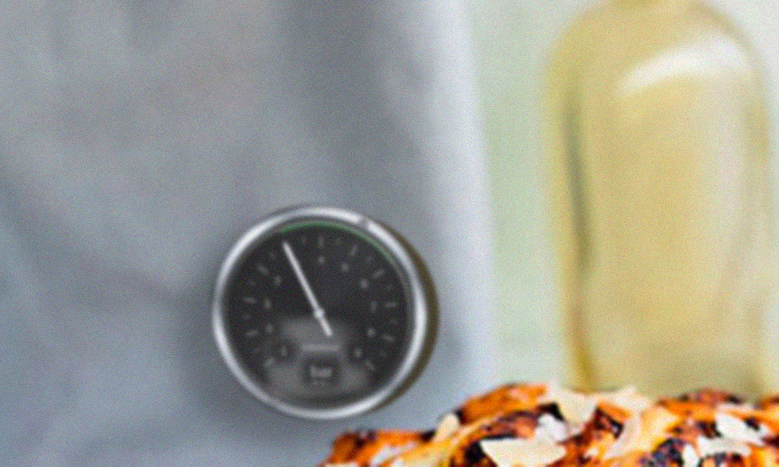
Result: 3 bar
